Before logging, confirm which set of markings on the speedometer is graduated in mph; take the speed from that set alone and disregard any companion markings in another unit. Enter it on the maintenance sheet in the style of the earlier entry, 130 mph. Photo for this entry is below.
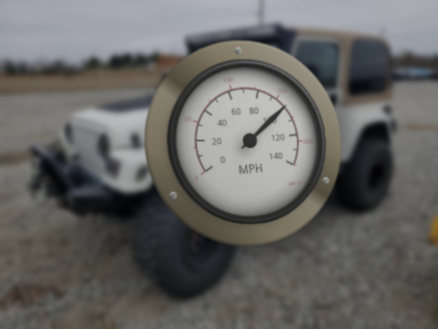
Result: 100 mph
